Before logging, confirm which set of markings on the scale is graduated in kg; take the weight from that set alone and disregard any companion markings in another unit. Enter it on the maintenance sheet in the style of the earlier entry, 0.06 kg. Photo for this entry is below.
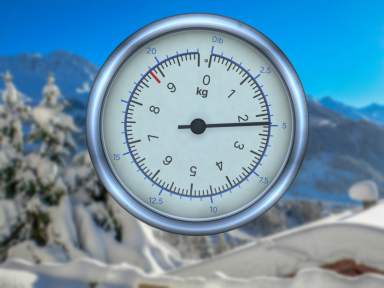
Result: 2.2 kg
